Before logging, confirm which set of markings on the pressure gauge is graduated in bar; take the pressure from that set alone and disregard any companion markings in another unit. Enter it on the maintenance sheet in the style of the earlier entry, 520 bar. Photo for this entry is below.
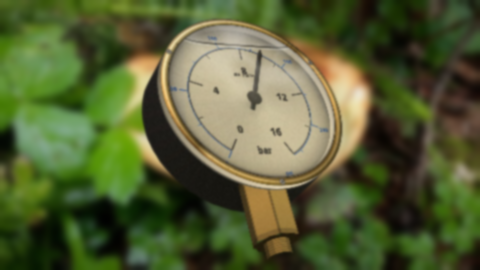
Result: 9 bar
